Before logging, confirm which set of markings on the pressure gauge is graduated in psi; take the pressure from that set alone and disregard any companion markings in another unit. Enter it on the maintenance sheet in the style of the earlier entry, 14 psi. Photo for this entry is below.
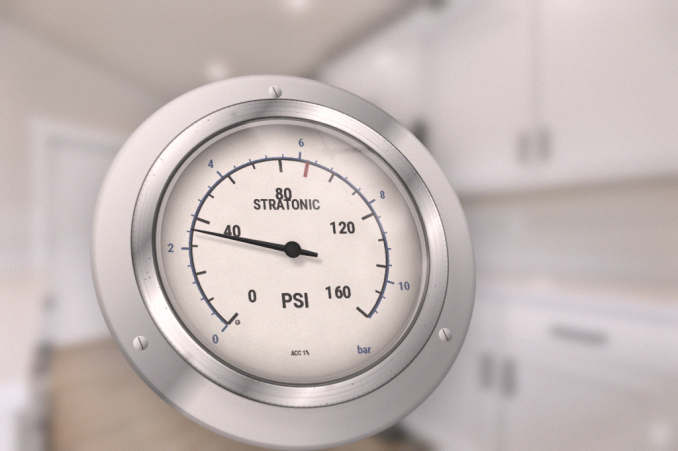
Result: 35 psi
